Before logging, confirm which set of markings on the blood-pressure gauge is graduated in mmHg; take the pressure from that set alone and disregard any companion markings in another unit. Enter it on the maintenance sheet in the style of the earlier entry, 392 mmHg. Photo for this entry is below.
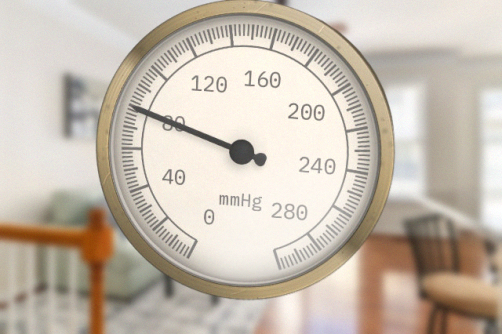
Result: 80 mmHg
